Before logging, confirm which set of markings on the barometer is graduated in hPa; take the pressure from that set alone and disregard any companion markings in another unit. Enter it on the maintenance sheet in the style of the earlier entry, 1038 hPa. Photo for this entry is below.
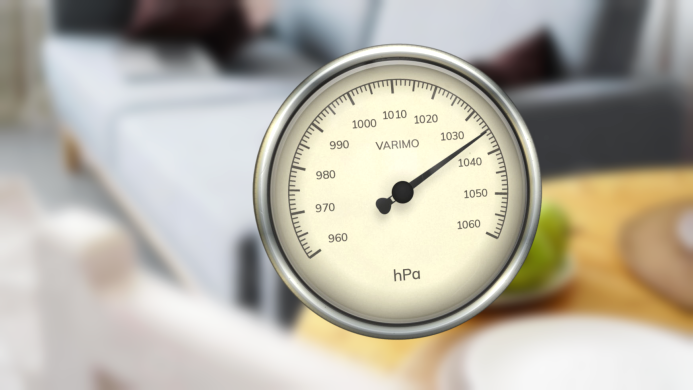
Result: 1035 hPa
